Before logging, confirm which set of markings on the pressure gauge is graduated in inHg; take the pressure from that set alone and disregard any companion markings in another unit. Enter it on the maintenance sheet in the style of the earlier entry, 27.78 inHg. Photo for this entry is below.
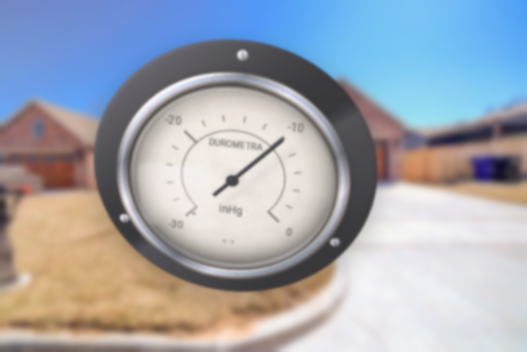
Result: -10 inHg
